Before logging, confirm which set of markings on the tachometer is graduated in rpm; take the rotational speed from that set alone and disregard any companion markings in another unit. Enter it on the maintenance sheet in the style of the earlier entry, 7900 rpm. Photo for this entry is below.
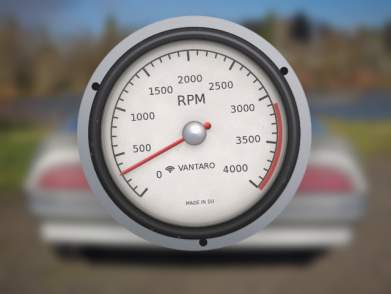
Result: 300 rpm
